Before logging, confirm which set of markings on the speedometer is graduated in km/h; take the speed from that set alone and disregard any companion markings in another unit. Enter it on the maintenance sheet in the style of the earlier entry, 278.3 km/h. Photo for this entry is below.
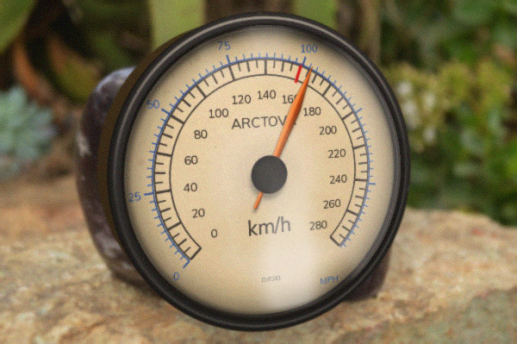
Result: 165 km/h
